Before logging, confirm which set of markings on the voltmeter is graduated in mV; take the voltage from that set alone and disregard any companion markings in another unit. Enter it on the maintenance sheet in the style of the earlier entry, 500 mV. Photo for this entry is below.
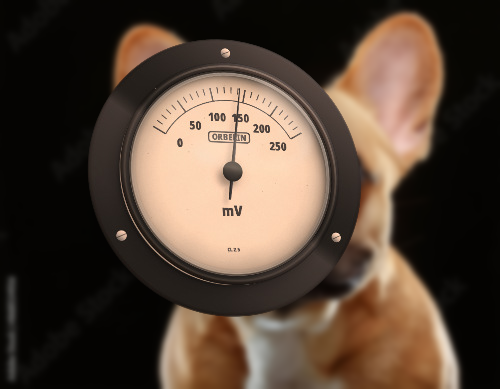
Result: 140 mV
